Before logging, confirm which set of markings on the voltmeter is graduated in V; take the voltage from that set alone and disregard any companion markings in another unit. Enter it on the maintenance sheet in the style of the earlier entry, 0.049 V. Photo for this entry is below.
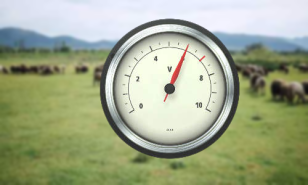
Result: 6 V
